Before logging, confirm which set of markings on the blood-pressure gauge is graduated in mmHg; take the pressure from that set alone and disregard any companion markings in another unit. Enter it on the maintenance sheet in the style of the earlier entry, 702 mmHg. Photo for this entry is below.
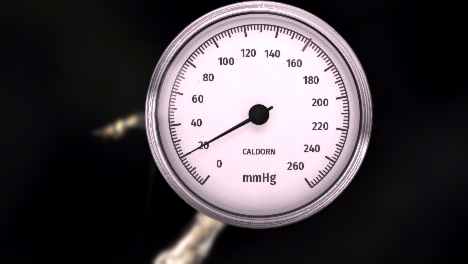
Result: 20 mmHg
